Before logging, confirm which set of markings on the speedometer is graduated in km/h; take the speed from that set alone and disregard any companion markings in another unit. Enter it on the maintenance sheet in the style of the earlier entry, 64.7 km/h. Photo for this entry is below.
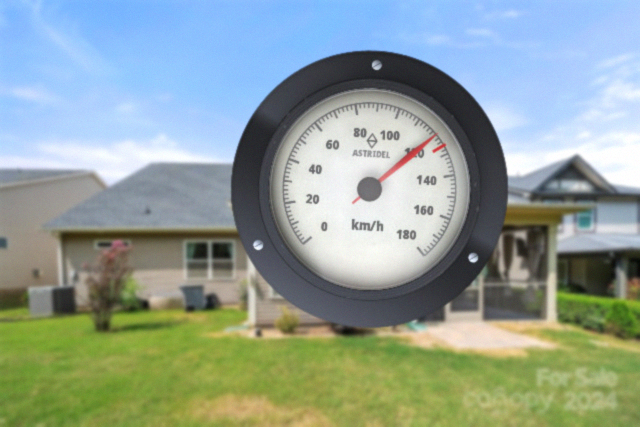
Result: 120 km/h
